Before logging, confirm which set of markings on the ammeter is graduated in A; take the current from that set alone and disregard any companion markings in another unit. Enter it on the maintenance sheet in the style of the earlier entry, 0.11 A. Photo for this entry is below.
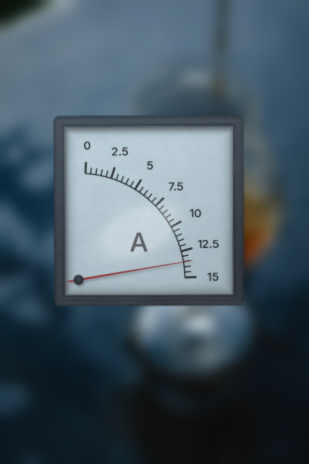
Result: 13.5 A
